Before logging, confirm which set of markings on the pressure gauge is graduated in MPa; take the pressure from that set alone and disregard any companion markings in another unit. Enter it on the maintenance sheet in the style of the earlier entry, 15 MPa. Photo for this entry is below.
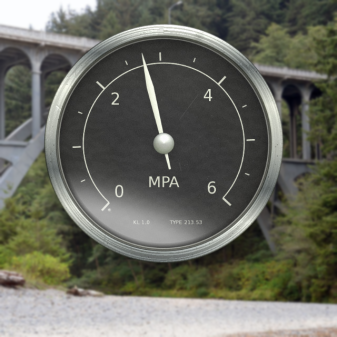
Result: 2.75 MPa
